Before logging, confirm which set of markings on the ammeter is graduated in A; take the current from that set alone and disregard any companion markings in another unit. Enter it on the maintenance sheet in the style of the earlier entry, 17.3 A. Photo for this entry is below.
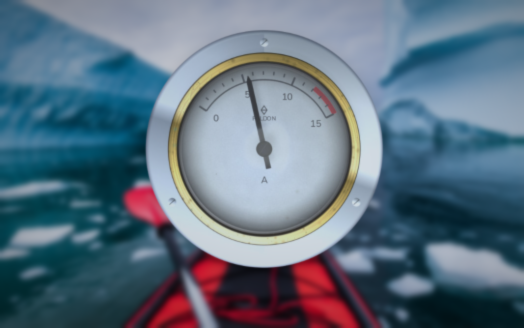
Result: 5.5 A
